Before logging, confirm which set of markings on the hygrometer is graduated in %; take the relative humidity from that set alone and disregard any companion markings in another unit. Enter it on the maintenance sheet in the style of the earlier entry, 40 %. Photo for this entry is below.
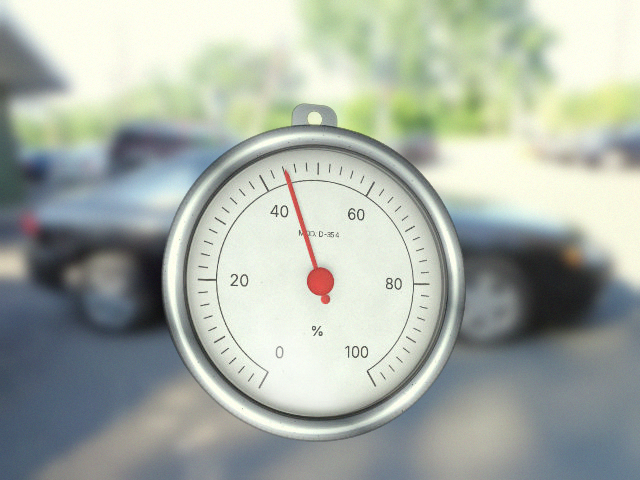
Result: 44 %
